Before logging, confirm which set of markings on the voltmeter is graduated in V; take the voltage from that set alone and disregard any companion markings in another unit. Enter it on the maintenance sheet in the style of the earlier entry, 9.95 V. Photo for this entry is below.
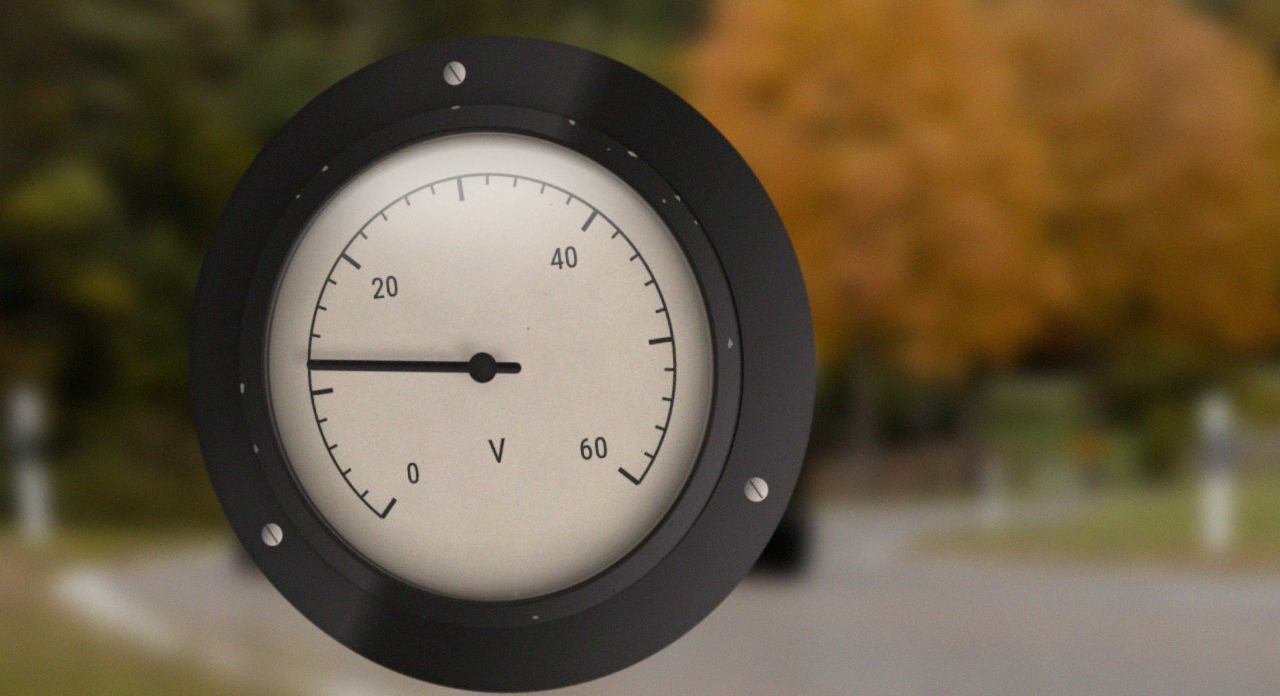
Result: 12 V
